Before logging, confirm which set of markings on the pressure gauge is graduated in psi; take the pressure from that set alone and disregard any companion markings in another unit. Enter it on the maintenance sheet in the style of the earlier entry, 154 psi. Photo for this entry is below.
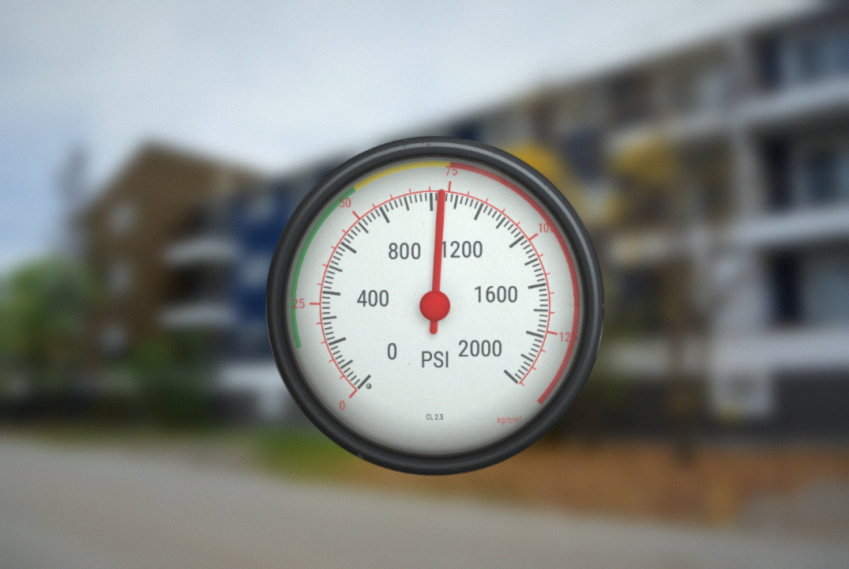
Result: 1040 psi
